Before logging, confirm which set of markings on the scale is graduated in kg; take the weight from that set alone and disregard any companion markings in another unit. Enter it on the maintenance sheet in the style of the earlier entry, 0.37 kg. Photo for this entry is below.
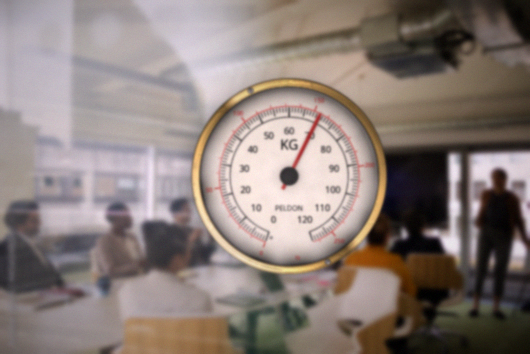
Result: 70 kg
